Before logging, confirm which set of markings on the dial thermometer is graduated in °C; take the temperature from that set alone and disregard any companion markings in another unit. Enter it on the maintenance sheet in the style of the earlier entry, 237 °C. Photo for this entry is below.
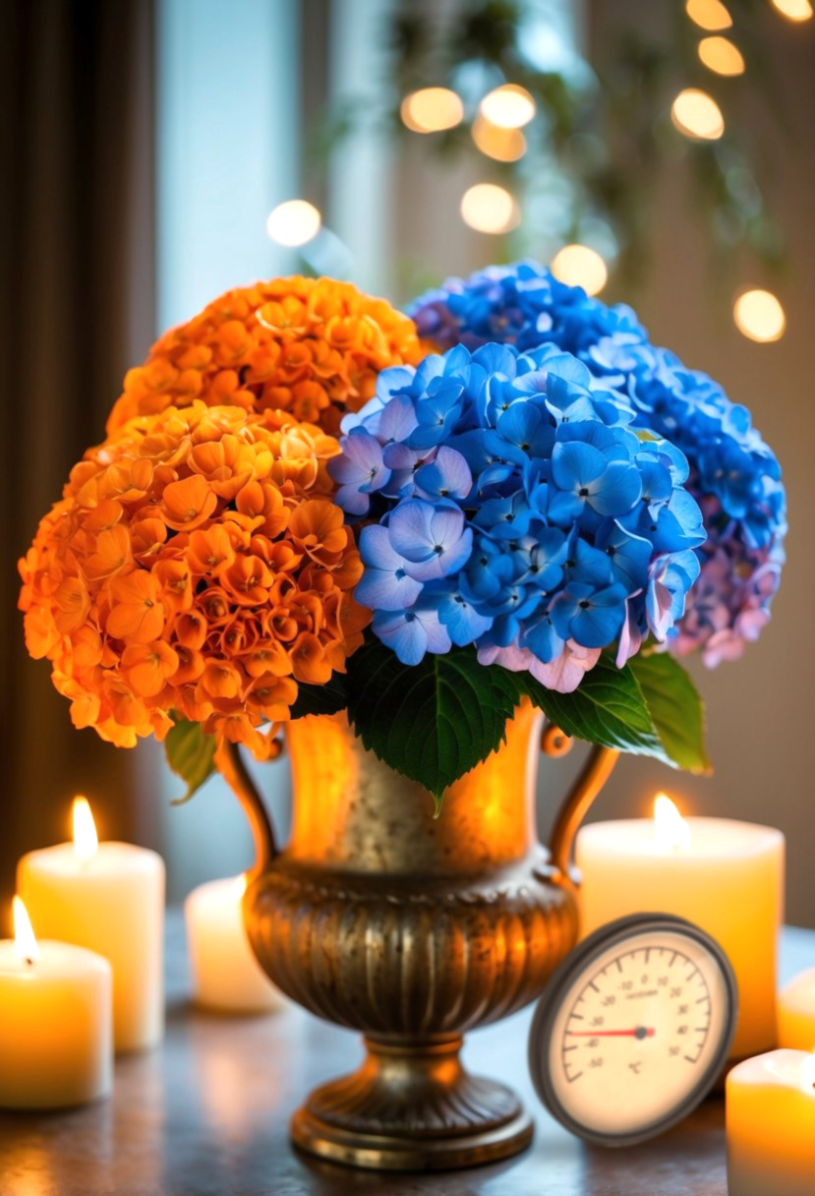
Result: -35 °C
